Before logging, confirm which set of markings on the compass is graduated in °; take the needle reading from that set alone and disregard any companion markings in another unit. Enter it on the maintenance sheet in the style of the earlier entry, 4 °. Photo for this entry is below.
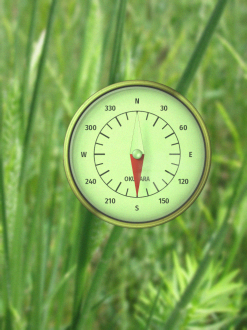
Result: 180 °
